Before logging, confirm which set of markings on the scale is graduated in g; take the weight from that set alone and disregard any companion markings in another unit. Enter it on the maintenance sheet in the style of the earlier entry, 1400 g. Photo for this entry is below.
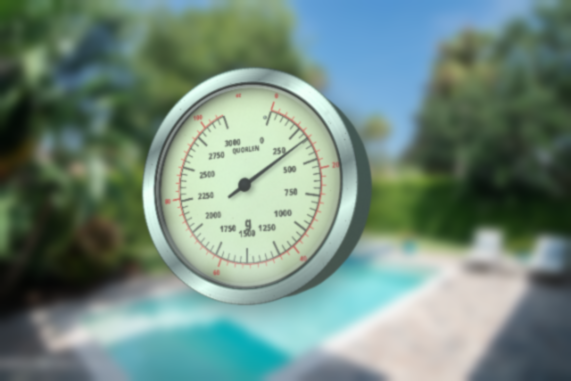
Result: 350 g
